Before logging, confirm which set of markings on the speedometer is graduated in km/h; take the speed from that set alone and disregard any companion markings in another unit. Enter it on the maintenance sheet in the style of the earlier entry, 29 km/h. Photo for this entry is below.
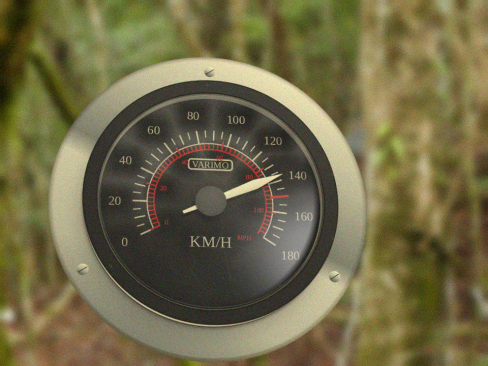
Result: 137.5 km/h
